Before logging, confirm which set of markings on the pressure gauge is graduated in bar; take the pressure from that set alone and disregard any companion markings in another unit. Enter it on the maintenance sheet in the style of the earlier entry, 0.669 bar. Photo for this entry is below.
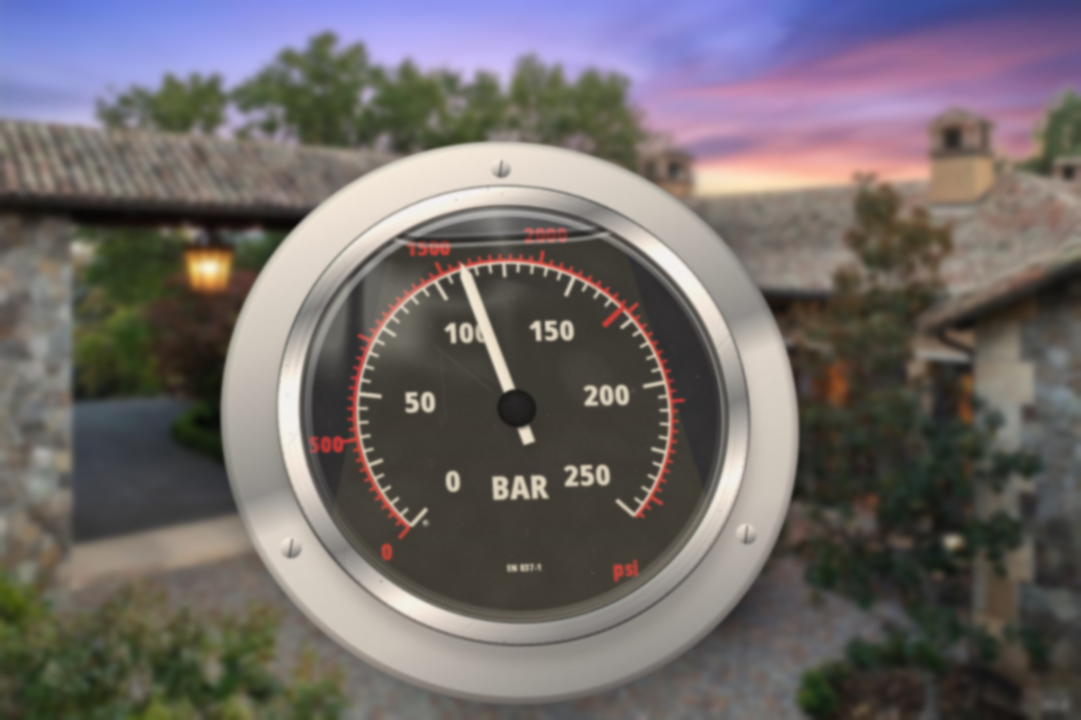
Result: 110 bar
